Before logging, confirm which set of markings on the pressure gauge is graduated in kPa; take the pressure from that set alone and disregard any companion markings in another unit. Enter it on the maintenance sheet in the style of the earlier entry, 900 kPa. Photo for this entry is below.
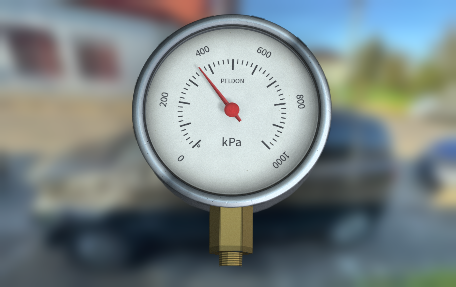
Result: 360 kPa
